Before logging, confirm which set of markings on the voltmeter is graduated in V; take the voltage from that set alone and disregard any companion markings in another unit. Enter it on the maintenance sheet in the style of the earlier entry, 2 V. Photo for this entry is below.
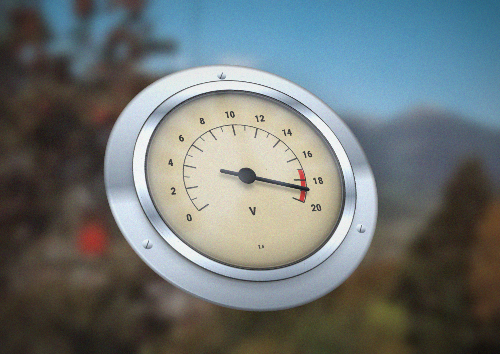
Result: 19 V
